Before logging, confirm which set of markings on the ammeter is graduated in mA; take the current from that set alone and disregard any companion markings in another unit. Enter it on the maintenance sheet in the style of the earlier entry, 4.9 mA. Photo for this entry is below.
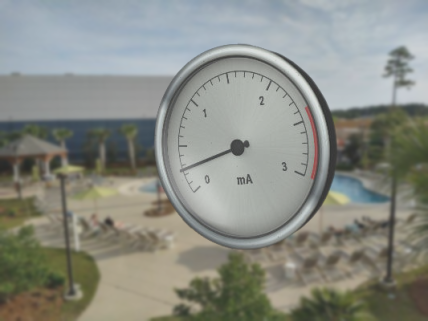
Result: 0.25 mA
